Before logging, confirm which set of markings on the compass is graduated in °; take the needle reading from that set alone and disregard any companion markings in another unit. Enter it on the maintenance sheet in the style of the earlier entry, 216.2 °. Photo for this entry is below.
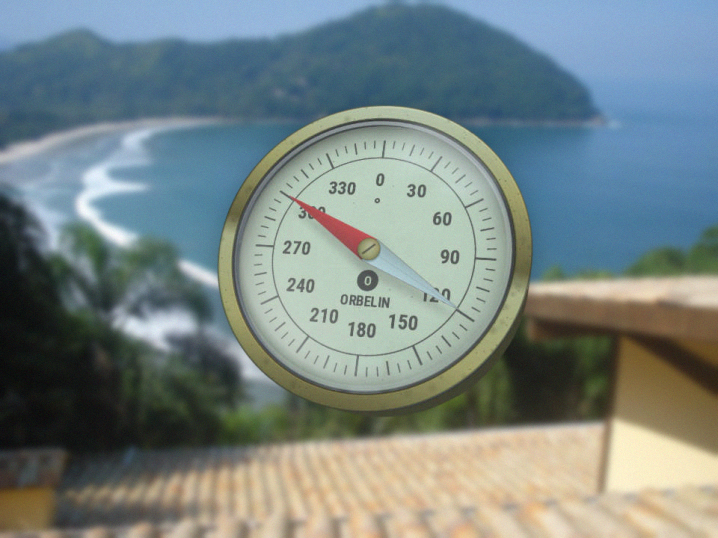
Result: 300 °
